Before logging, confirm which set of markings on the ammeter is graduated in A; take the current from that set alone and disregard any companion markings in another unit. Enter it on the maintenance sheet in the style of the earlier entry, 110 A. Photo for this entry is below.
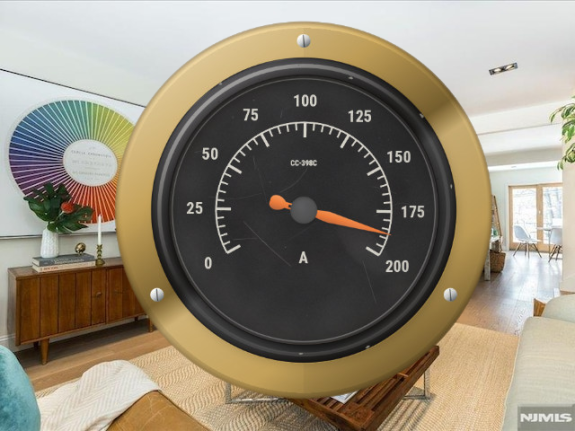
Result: 187.5 A
